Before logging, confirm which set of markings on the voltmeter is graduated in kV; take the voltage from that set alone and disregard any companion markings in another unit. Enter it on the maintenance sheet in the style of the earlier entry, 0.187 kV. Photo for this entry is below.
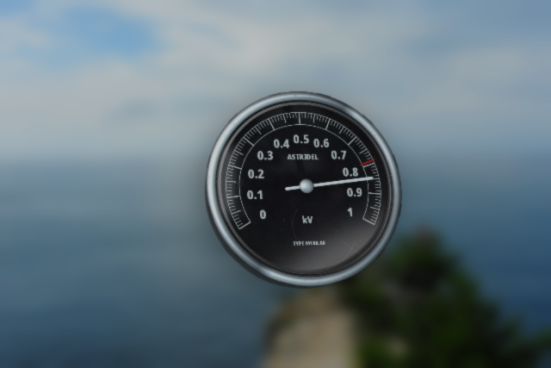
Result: 0.85 kV
